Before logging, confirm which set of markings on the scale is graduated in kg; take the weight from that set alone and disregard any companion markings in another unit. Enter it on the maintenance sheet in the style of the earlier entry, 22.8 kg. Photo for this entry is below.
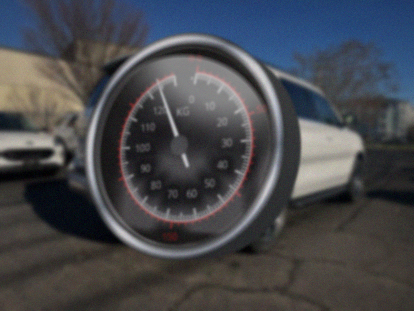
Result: 125 kg
